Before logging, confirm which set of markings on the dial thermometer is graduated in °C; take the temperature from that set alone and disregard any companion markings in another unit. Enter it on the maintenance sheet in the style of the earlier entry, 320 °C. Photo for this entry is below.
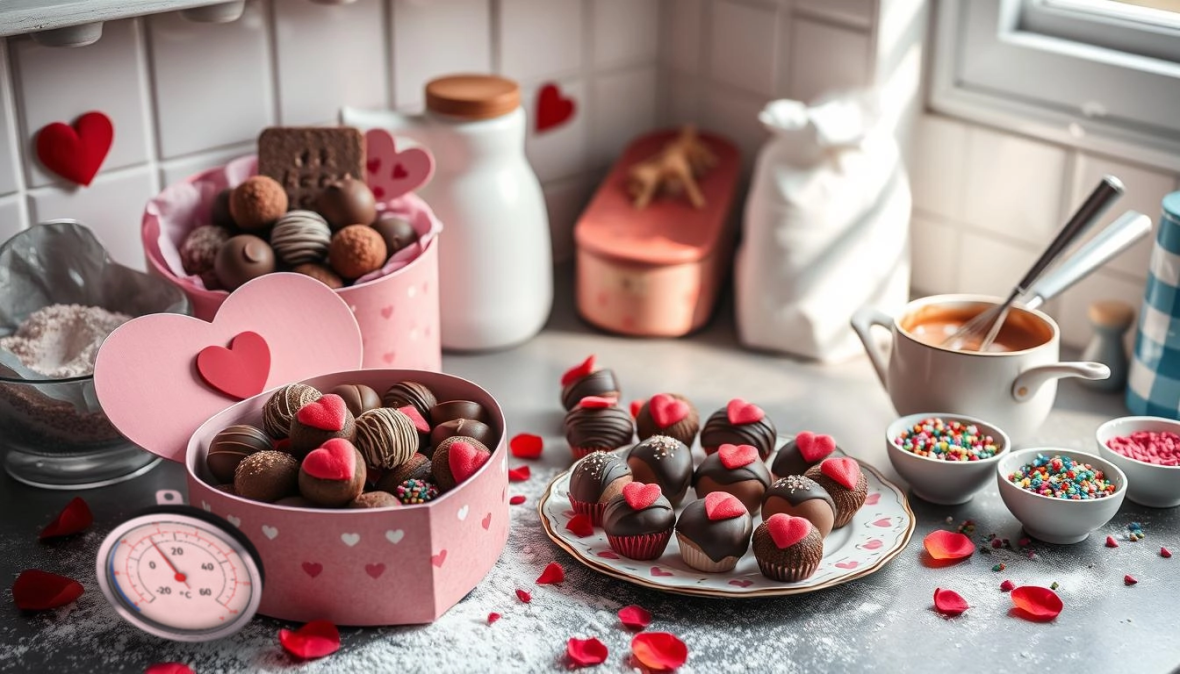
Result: 12 °C
